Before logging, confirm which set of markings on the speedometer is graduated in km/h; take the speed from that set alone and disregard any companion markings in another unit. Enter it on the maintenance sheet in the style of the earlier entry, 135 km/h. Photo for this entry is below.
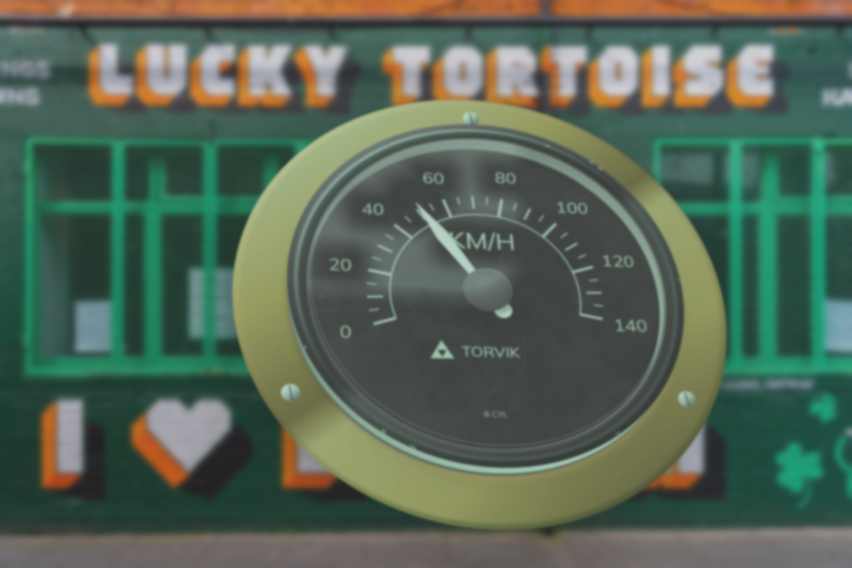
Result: 50 km/h
